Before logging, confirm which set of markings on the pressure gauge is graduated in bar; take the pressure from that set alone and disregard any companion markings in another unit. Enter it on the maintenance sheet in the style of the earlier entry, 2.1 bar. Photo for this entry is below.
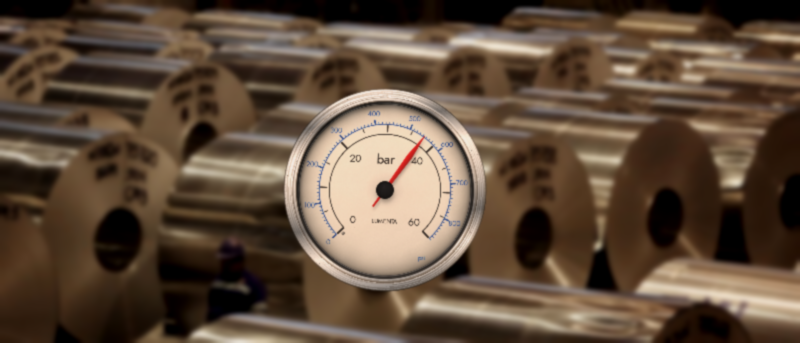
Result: 37.5 bar
